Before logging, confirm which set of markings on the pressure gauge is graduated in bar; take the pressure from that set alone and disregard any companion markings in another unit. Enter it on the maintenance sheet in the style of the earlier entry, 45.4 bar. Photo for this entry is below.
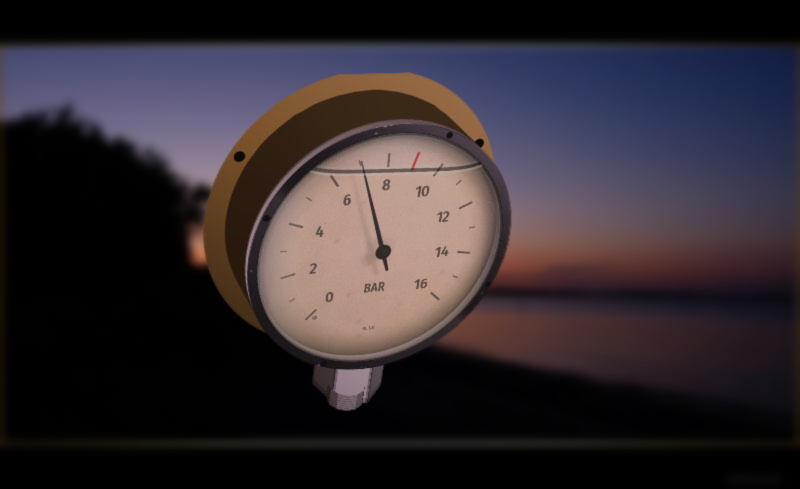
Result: 7 bar
